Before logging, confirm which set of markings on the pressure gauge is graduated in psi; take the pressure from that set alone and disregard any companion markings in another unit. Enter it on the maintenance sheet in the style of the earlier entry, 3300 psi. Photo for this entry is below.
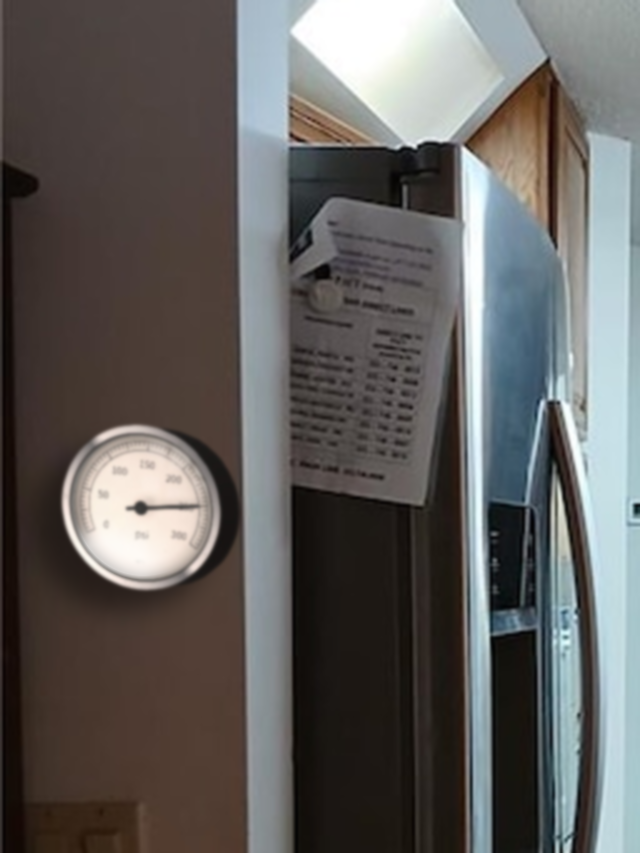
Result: 250 psi
